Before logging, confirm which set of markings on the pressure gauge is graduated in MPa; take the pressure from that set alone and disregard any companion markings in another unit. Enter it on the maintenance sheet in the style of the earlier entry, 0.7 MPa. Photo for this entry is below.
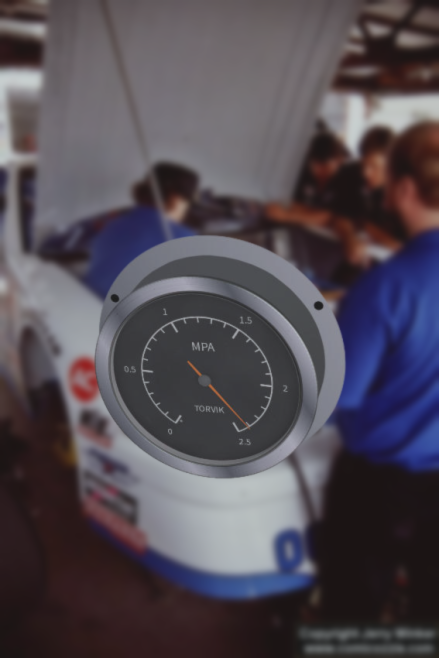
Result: 2.4 MPa
